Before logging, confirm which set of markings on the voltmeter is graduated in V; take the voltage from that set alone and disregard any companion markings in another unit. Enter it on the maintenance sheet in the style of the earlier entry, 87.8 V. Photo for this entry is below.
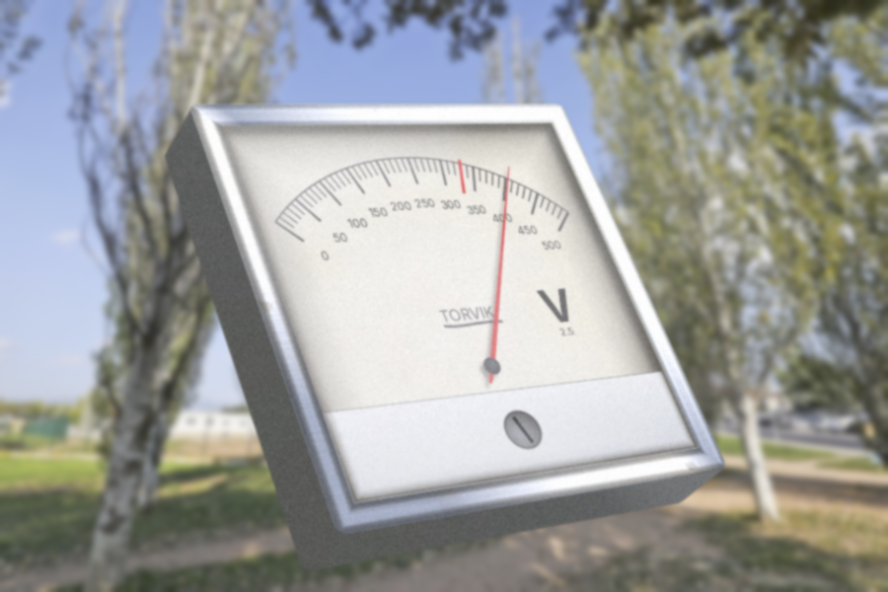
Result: 400 V
